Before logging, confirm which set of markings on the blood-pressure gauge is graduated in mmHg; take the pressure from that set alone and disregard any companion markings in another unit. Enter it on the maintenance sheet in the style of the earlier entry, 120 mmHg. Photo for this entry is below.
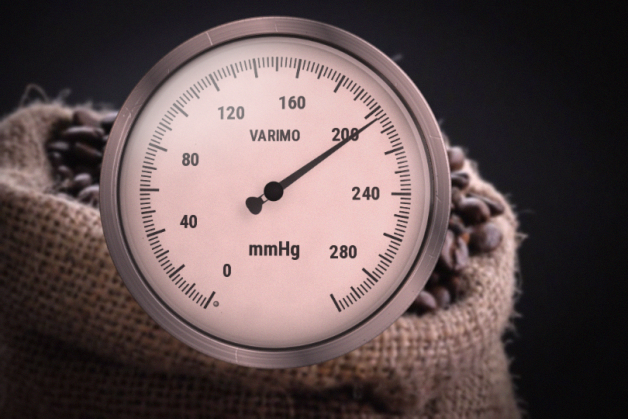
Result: 204 mmHg
